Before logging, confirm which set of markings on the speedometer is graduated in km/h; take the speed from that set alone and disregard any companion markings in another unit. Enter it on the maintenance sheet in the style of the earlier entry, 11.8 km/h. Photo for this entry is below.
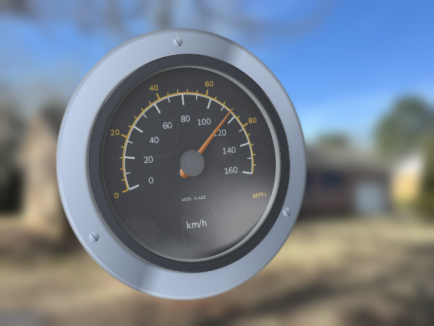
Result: 115 km/h
